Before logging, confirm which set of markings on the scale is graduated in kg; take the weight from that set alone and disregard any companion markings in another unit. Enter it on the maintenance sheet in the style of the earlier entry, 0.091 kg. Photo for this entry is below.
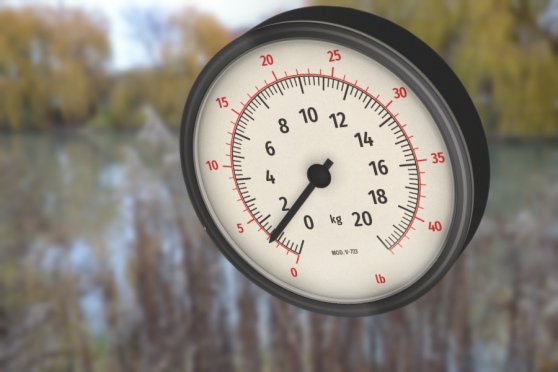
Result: 1.2 kg
